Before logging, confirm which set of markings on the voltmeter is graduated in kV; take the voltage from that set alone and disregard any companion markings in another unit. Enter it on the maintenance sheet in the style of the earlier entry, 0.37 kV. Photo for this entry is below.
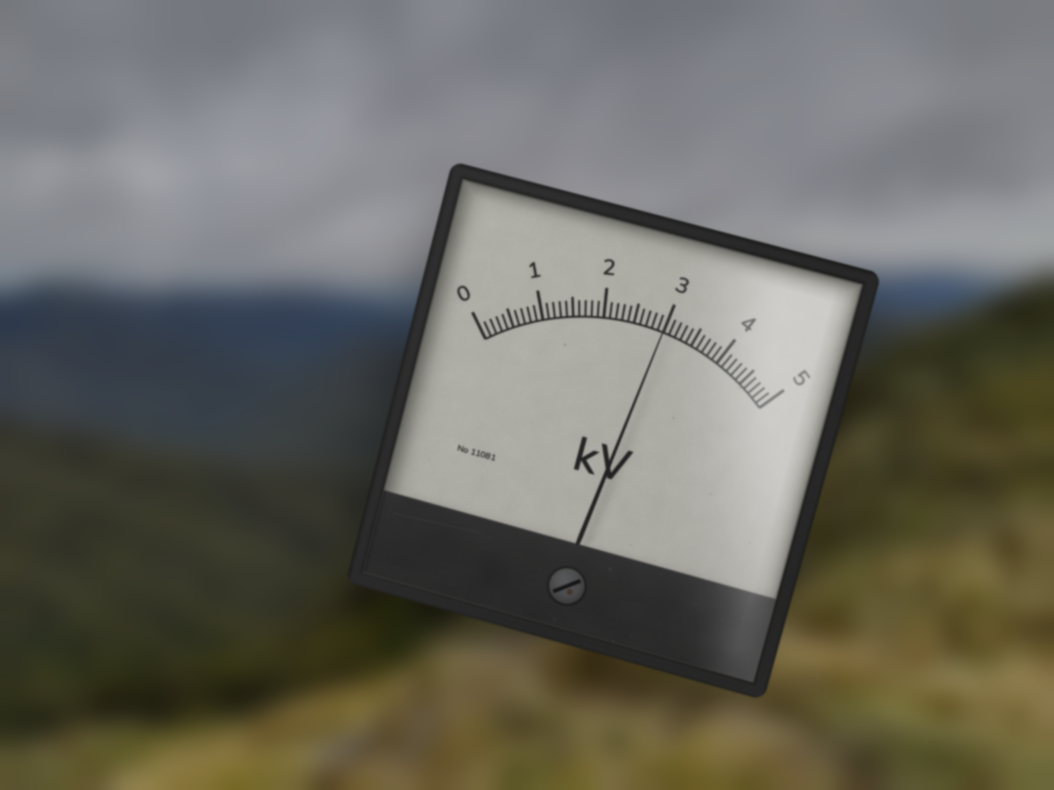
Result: 3 kV
